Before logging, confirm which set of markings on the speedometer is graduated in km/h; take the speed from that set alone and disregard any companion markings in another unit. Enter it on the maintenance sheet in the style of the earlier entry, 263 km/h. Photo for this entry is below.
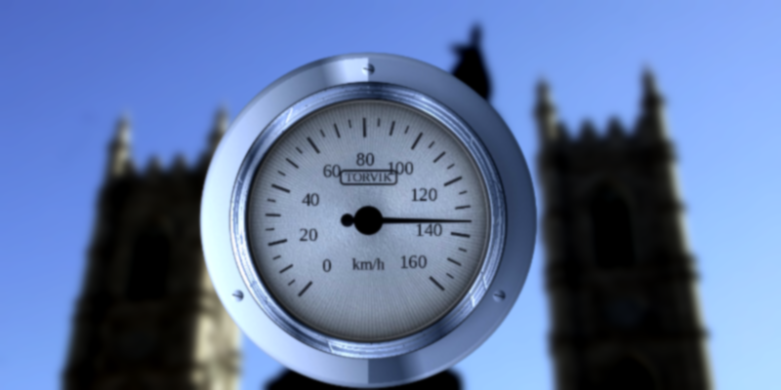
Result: 135 km/h
